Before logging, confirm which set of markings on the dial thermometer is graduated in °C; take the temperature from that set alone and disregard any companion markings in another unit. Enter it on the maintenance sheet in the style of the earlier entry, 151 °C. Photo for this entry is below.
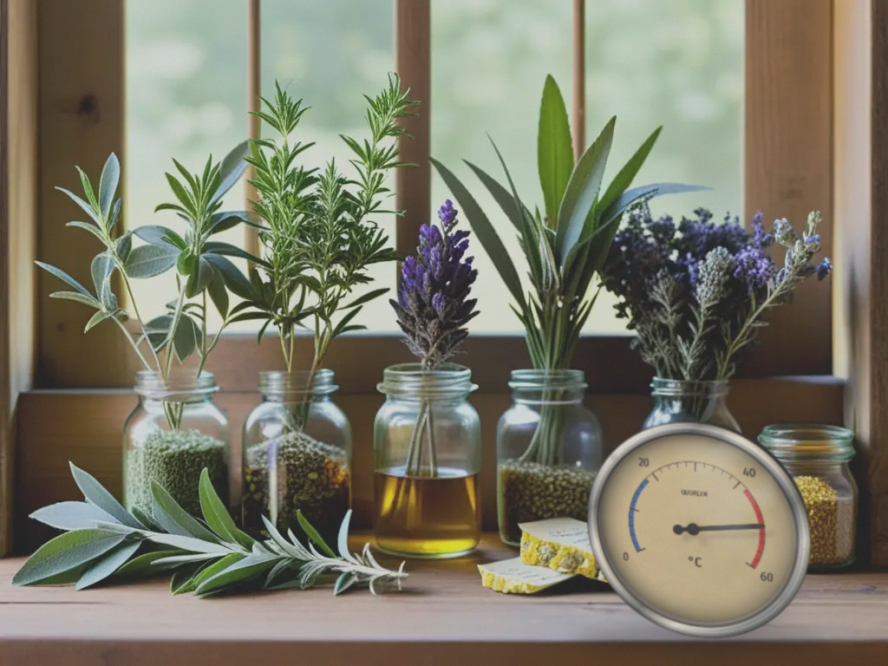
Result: 50 °C
